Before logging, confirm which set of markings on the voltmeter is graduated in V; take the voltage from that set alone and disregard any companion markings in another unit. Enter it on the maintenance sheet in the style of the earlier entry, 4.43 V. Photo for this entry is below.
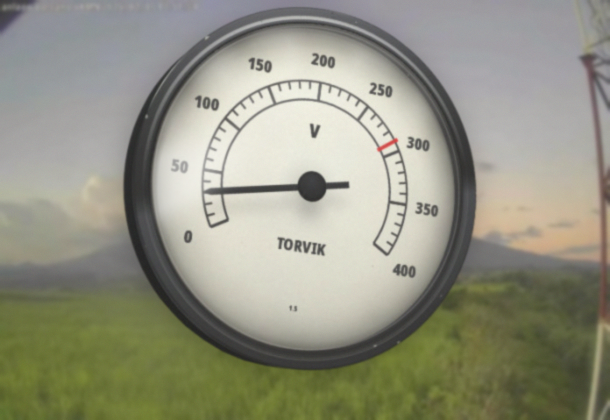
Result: 30 V
